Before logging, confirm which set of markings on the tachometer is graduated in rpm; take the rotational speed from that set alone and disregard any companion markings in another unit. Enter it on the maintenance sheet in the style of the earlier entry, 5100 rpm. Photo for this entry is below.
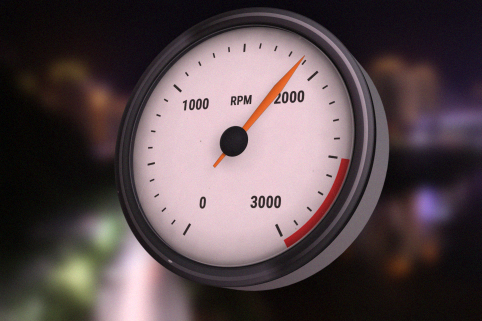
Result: 1900 rpm
